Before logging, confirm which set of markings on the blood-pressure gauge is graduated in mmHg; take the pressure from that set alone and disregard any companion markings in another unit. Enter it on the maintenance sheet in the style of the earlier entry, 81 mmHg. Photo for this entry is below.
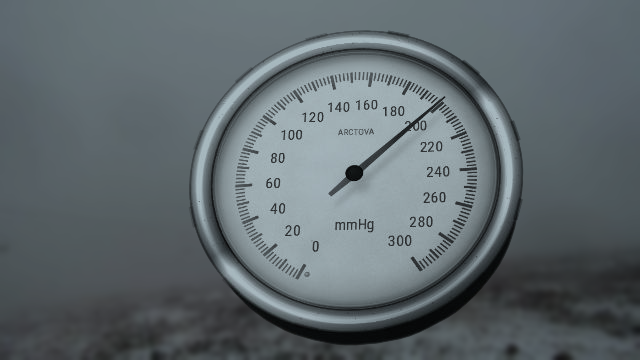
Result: 200 mmHg
